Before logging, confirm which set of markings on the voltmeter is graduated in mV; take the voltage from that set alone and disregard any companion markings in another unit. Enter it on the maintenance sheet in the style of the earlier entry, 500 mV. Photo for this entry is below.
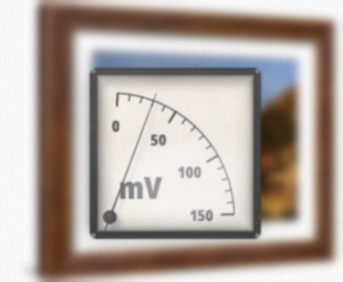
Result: 30 mV
